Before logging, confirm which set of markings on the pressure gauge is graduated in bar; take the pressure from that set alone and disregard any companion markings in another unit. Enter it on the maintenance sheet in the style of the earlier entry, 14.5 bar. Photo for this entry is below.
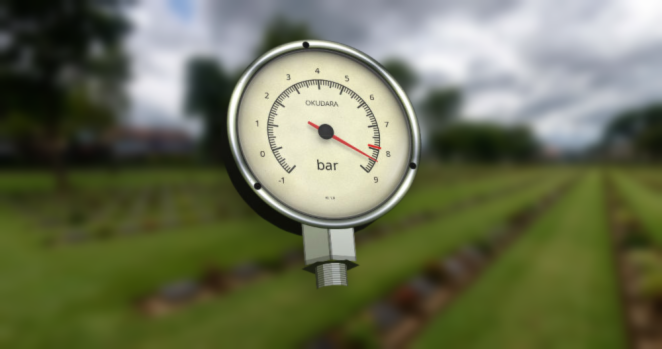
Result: 8.5 bar
